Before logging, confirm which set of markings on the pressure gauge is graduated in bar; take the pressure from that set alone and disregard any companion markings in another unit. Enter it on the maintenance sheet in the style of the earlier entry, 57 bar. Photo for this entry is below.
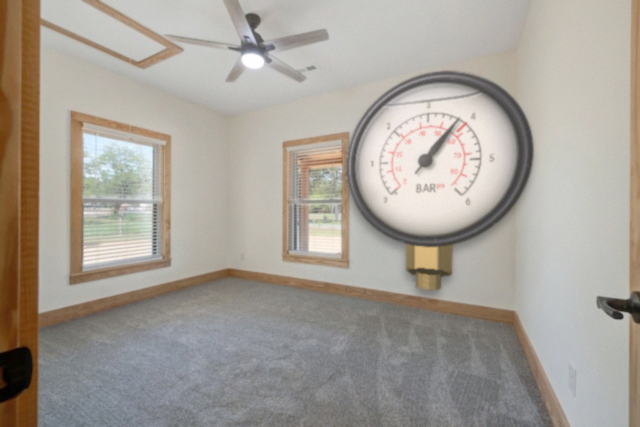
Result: 3.8 bar
